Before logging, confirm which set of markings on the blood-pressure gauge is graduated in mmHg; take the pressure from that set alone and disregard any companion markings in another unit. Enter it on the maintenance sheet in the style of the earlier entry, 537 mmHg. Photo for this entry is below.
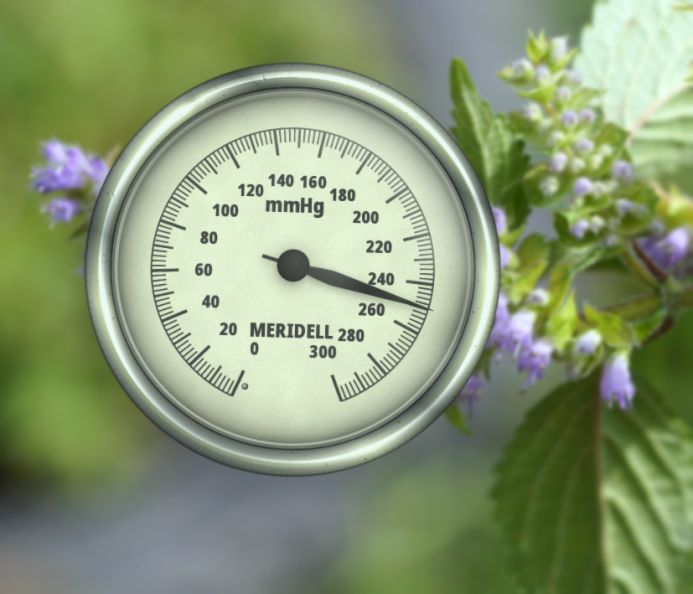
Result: 250 mmHg
